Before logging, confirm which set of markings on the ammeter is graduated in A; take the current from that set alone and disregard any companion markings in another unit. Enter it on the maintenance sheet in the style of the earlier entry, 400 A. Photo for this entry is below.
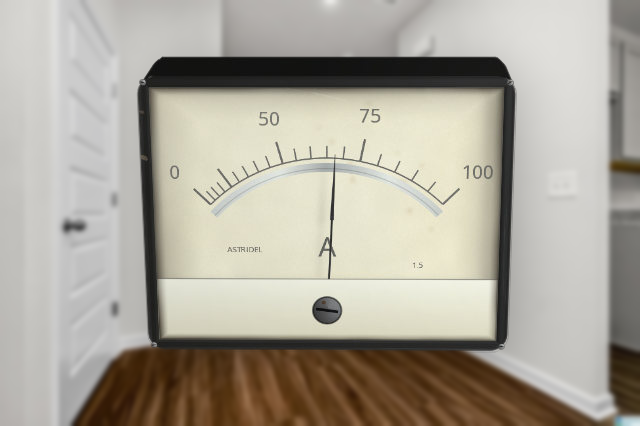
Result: 67.5 A
